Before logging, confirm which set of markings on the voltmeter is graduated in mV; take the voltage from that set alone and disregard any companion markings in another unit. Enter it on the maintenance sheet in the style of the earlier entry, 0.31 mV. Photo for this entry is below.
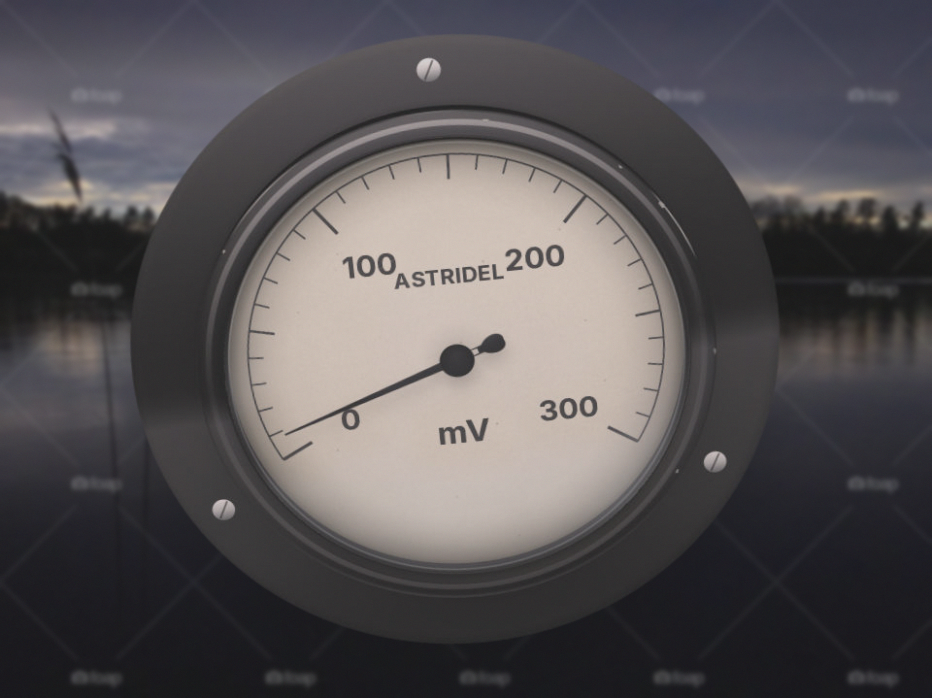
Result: 10 mV
